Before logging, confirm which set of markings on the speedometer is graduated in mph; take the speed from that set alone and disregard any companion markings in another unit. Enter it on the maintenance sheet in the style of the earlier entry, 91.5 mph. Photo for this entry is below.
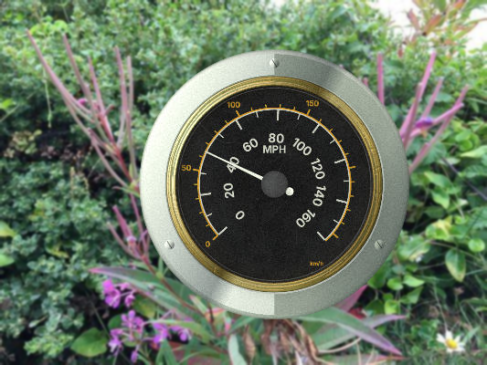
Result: 40 mph
